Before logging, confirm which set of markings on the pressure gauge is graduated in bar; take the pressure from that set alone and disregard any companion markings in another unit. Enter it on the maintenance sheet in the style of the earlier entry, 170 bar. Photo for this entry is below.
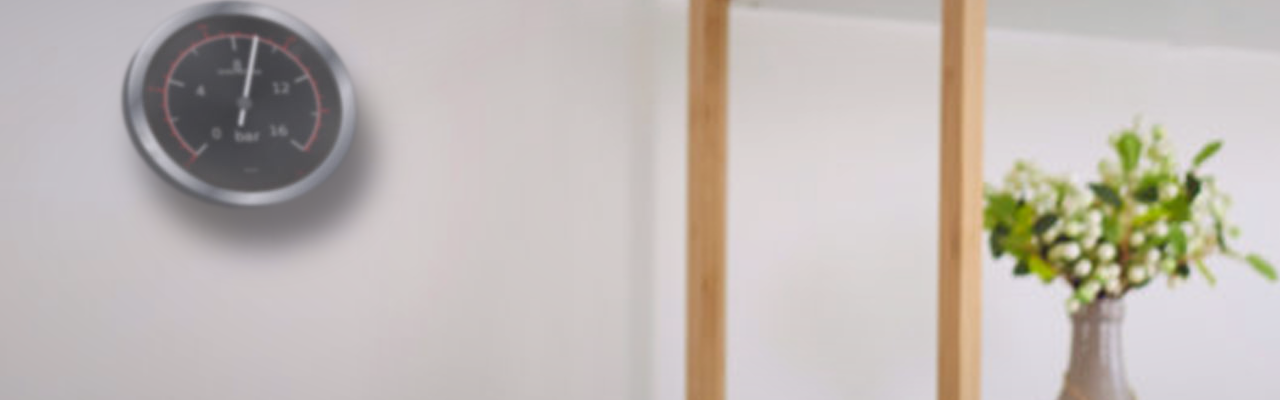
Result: 9 bar
